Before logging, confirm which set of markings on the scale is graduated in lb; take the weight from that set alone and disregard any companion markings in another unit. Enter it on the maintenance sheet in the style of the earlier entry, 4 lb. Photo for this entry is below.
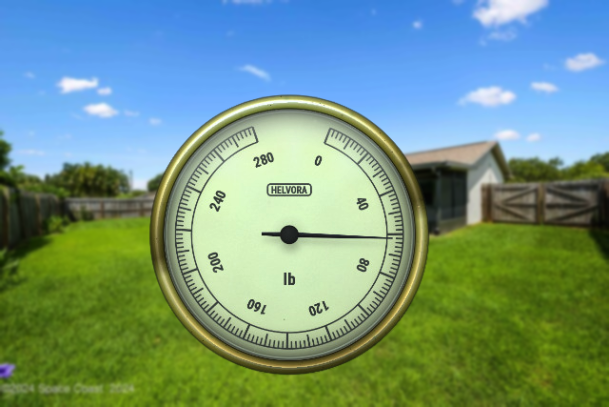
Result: 62 lb
